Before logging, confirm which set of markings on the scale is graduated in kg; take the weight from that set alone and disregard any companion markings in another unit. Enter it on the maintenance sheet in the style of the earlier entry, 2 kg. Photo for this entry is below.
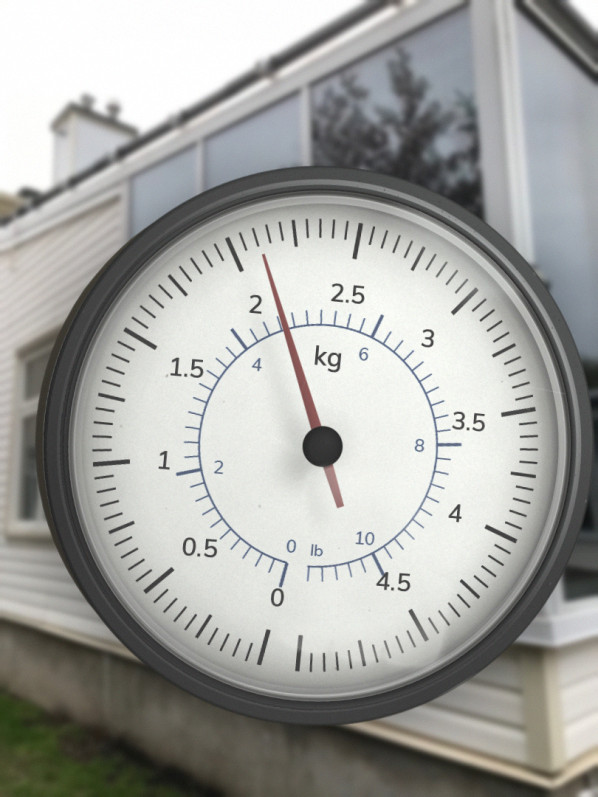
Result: 2.1 kg
